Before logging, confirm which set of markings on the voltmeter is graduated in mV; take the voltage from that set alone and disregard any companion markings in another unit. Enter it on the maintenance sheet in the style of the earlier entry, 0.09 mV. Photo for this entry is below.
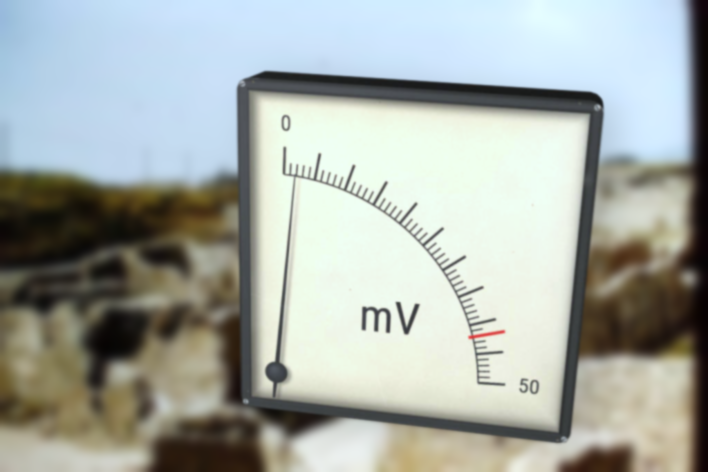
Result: 2 mV
